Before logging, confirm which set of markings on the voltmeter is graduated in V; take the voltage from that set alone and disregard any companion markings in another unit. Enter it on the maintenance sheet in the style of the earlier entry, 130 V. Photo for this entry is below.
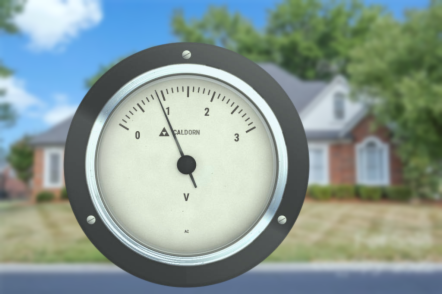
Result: 0.9 V
